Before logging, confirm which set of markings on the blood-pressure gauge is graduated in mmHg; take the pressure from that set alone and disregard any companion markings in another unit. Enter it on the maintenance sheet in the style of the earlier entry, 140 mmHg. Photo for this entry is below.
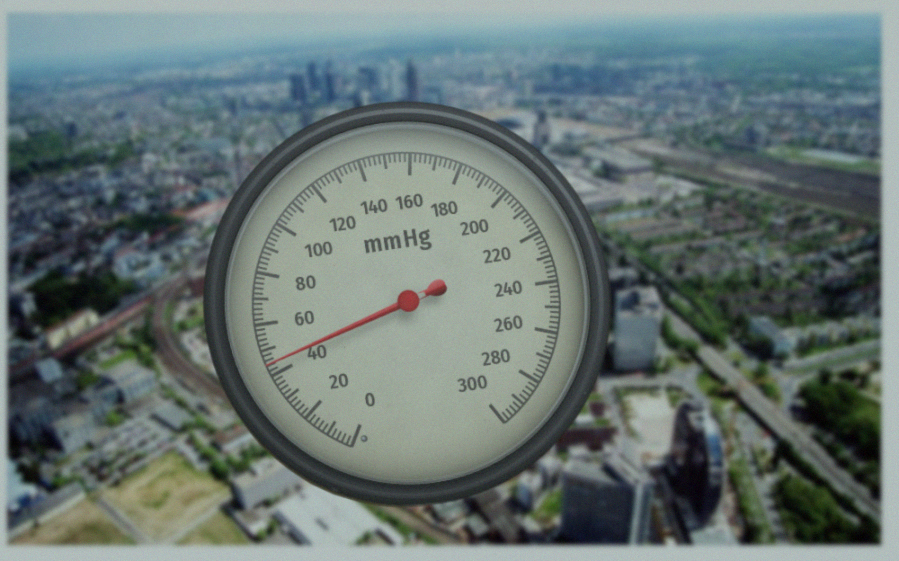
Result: 44 mmHg
